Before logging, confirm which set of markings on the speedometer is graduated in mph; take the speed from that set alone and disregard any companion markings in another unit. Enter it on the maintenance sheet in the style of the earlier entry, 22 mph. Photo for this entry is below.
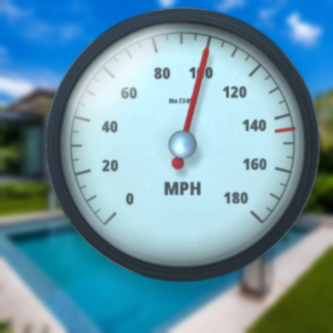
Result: 100 mph
